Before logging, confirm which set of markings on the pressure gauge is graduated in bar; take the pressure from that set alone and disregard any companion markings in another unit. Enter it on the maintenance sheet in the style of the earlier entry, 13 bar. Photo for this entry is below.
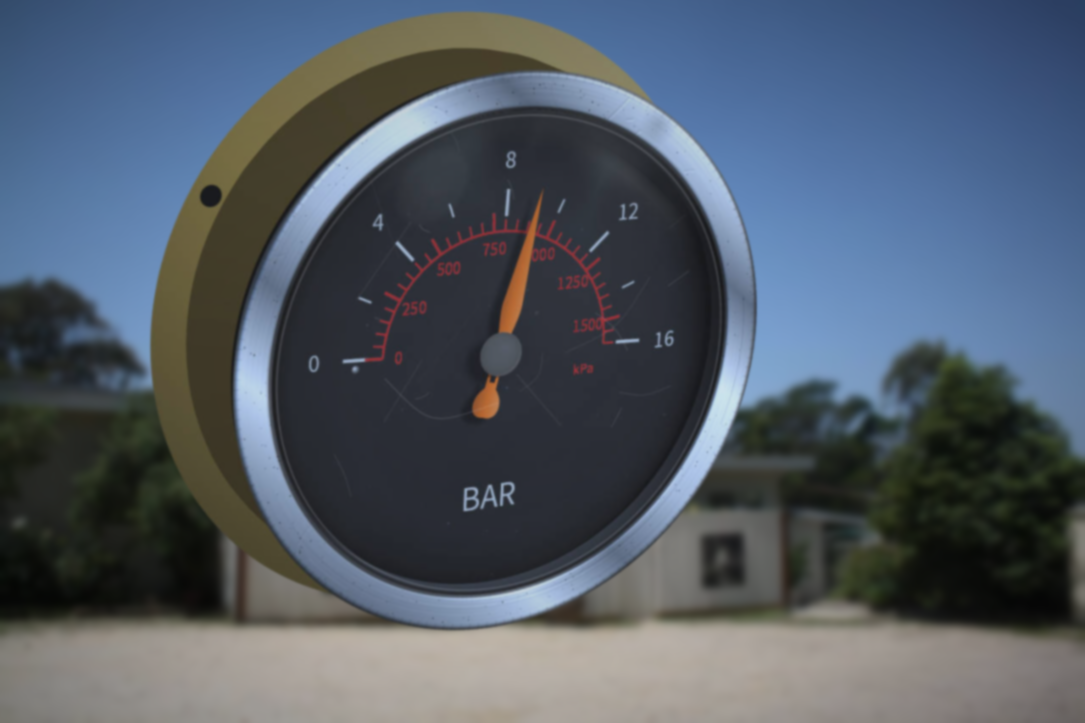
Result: 9 bar
